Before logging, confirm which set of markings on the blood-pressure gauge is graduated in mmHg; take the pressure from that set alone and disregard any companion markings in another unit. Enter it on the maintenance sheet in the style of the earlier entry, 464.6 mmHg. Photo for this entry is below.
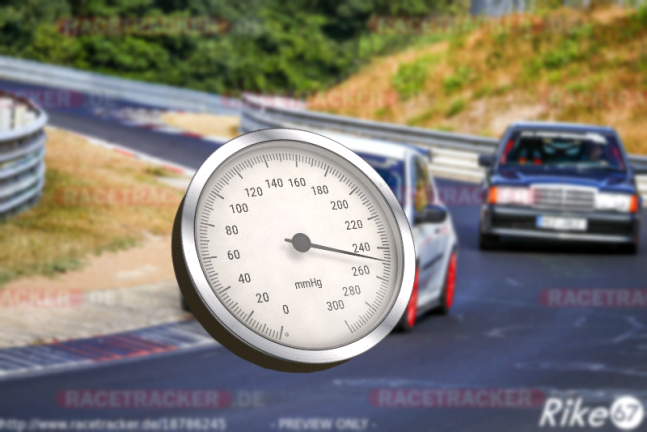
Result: 250 mmHg
